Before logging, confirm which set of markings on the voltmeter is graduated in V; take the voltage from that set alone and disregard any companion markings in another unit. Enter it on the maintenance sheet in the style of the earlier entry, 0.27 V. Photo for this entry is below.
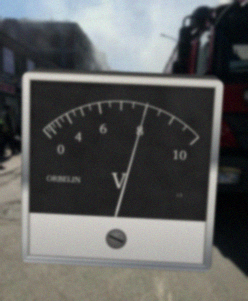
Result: 8 V
